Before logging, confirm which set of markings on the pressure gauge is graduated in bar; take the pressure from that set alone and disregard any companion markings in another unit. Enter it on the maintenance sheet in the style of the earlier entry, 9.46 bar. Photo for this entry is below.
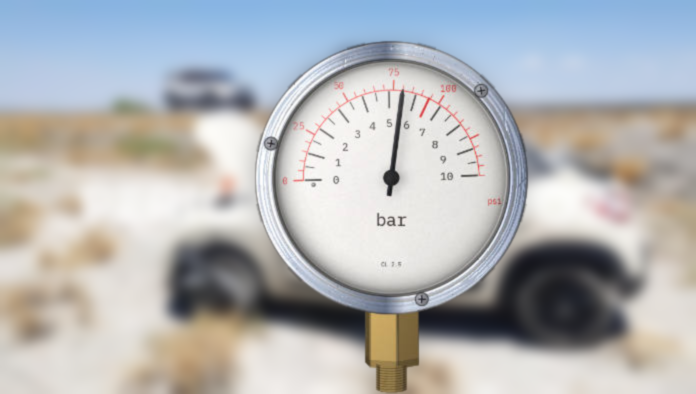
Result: 5.5 bar
